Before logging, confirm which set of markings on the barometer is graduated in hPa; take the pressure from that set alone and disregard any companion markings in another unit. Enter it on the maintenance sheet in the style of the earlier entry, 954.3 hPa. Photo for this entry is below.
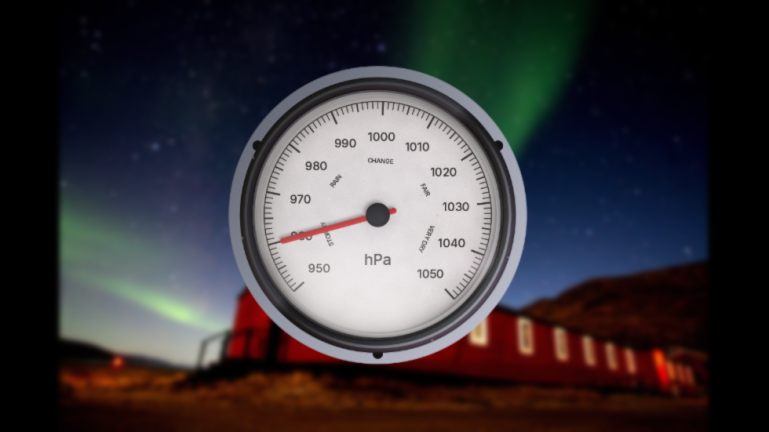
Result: 960 hPa
